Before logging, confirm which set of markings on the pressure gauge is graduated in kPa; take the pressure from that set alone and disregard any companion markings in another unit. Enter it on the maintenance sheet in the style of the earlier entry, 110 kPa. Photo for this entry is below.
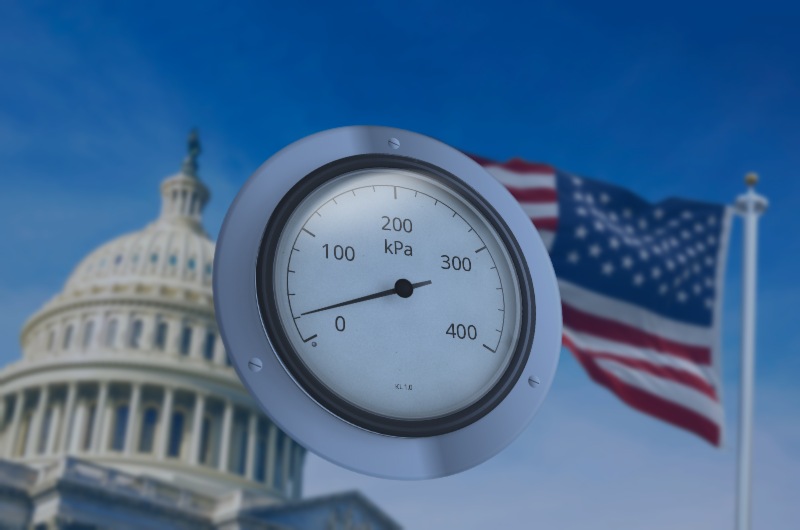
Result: 20 kPa
